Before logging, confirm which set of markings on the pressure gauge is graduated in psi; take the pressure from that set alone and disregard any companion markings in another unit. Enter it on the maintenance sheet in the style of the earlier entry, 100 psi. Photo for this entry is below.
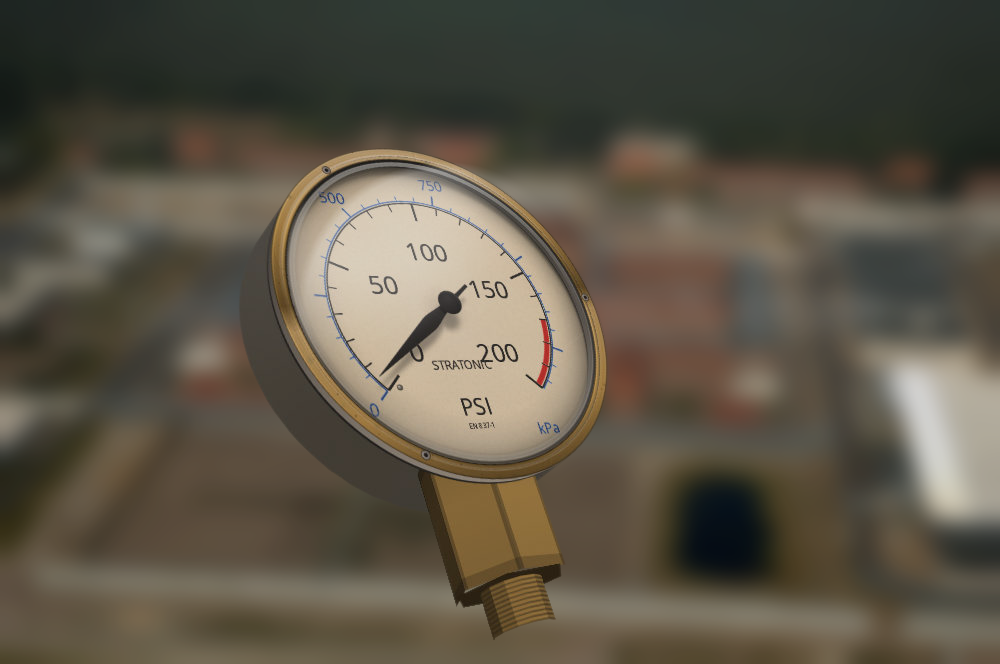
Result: 5 psi
